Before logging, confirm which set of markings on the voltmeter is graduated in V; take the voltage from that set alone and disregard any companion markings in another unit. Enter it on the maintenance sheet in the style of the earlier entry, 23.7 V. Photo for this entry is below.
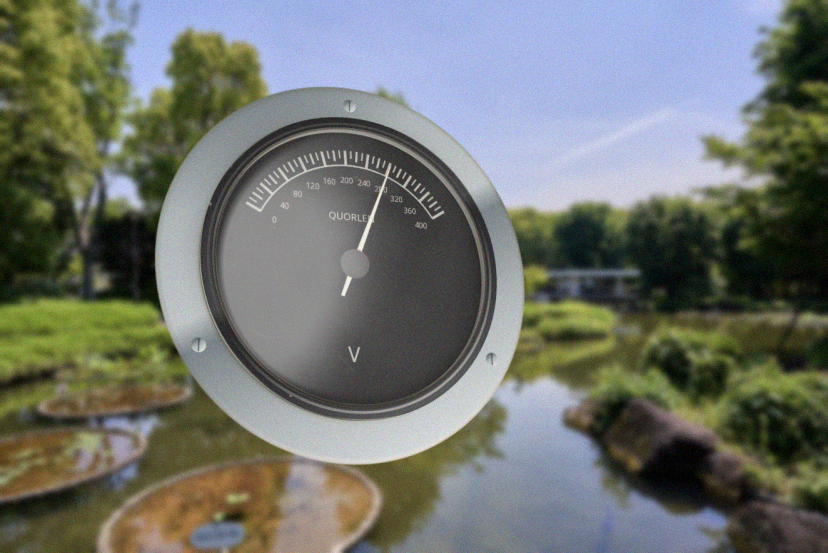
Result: 280 V
